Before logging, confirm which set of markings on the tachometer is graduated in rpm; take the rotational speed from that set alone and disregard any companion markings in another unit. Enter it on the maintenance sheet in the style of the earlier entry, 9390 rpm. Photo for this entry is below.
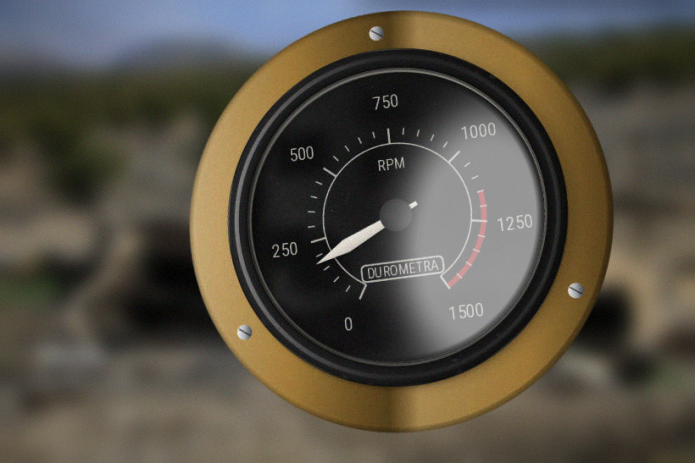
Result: 175 rpm
